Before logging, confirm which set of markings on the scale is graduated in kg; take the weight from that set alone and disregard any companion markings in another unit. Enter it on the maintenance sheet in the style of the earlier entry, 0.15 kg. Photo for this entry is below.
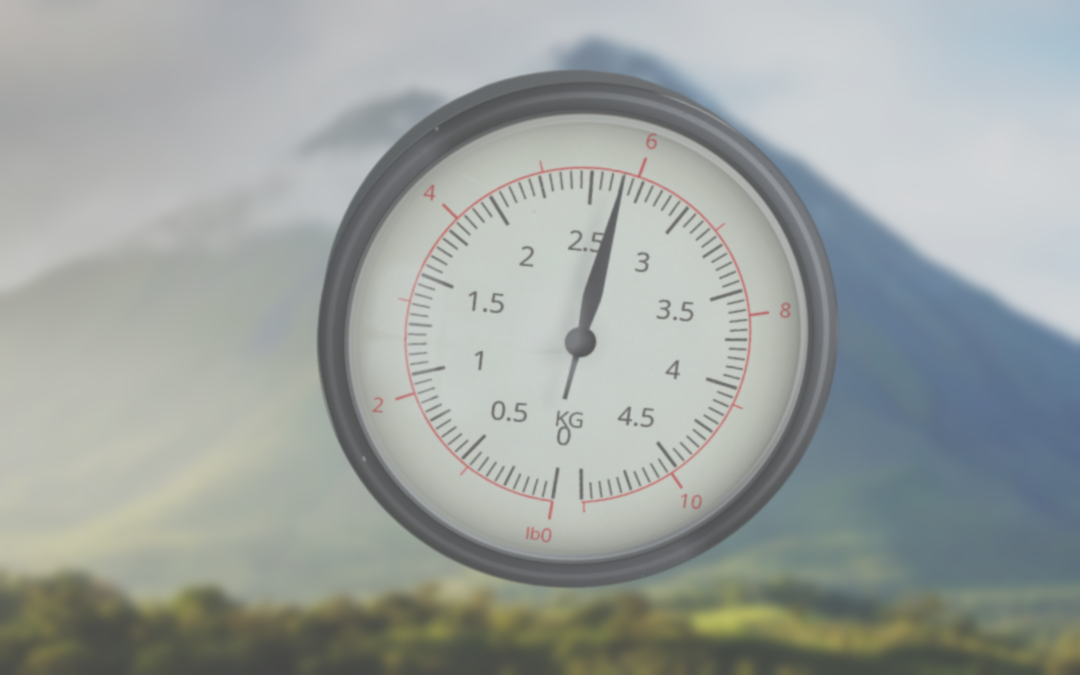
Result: 2.65 kg
